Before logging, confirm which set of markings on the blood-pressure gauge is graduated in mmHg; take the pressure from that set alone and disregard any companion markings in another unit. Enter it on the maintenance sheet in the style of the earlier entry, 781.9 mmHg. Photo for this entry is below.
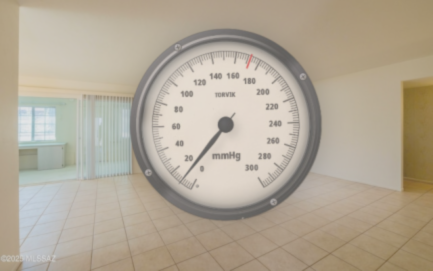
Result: 10 mmHg
